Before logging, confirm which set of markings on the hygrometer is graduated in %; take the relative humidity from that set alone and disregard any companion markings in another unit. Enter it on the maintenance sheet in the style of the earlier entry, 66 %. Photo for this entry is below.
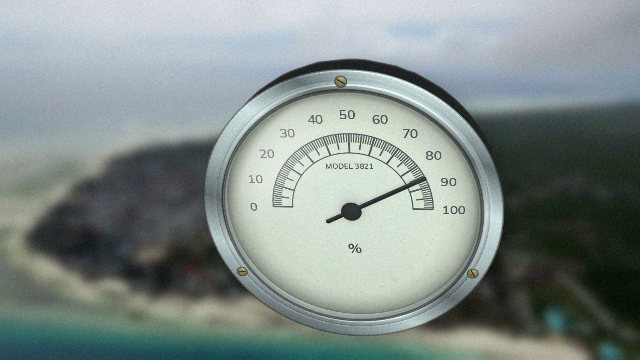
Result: 85 %
